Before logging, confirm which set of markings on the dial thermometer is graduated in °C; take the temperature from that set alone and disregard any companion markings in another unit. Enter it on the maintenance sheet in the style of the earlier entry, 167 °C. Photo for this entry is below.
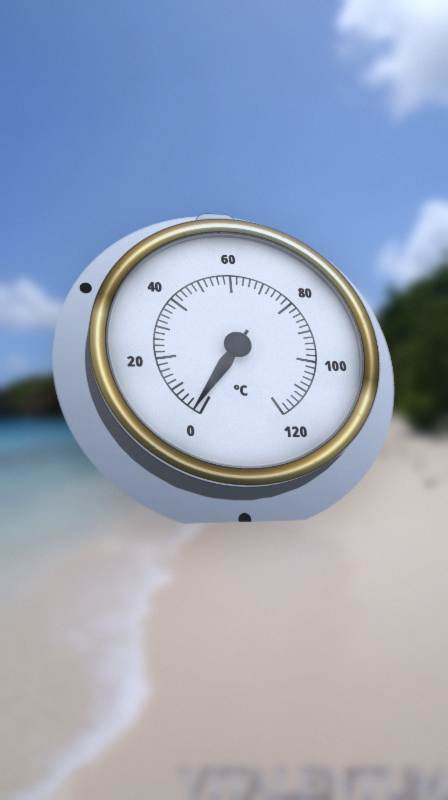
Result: 2 °C
